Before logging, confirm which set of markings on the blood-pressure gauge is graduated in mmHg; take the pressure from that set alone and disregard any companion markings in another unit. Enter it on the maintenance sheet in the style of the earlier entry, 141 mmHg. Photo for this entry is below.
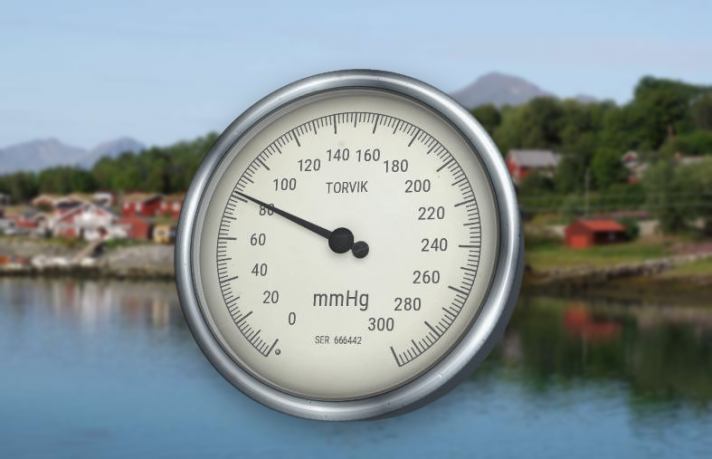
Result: 82 mmHg
